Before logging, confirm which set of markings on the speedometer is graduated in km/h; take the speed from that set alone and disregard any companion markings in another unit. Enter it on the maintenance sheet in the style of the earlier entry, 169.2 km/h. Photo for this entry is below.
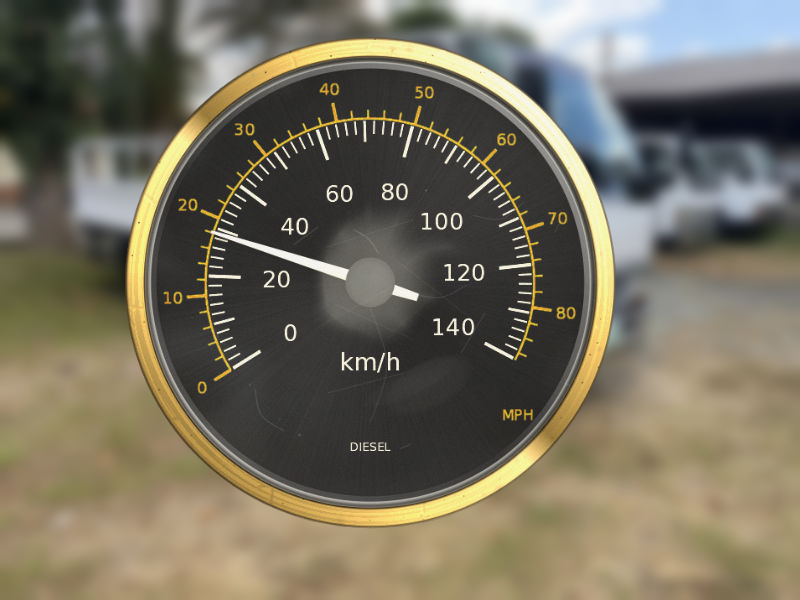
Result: 29 km/h
